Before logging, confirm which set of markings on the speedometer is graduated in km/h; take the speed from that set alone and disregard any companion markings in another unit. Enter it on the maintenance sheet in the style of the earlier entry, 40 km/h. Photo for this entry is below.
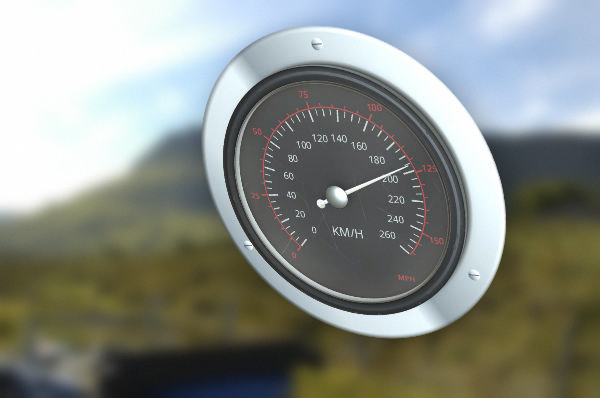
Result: 195 km/h
